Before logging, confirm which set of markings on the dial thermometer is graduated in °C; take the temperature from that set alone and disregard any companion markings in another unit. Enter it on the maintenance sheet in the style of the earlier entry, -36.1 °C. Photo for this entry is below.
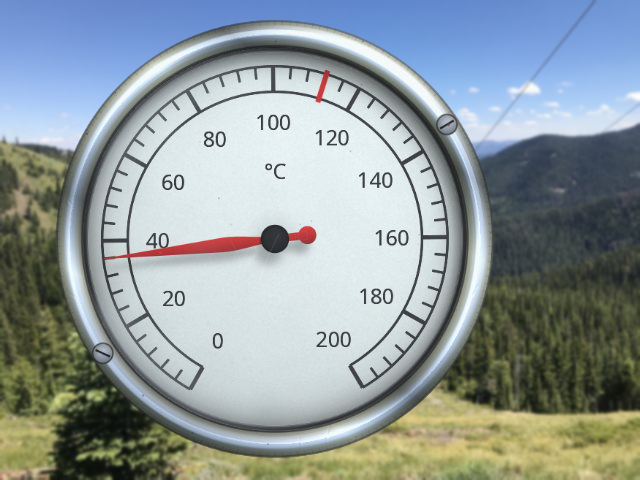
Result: 36 °C
